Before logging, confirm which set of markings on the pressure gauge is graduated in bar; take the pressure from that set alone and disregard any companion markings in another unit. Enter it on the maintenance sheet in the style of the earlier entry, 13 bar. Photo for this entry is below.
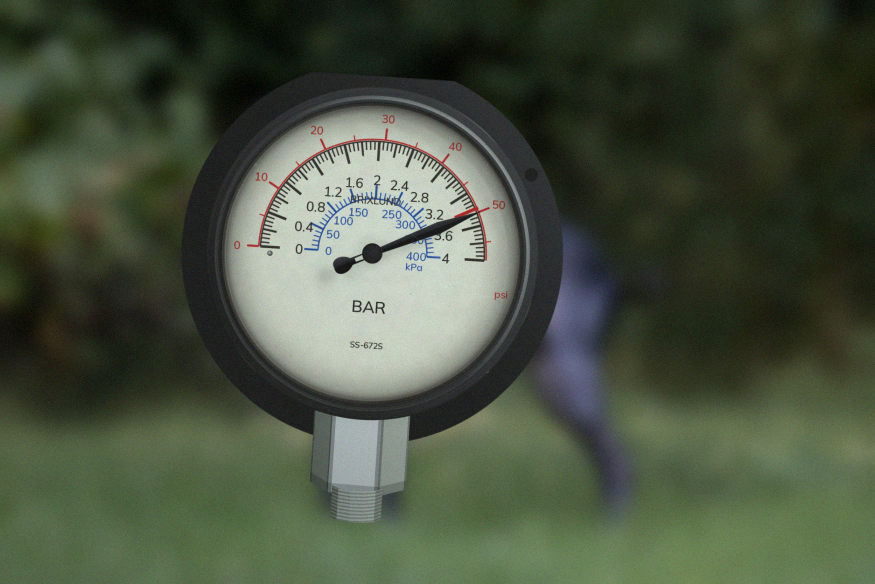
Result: 3.45 bar
